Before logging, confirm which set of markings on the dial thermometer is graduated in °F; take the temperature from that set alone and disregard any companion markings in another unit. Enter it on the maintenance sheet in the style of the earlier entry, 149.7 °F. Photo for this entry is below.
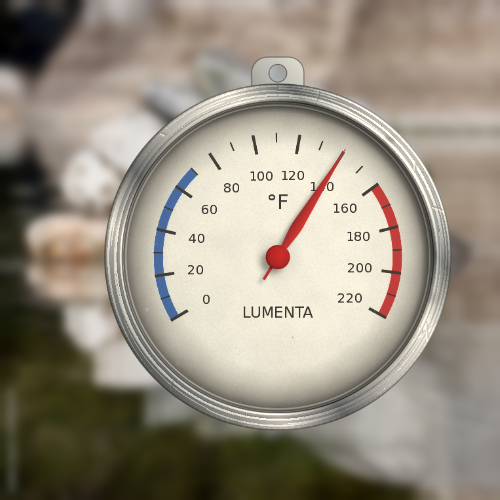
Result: 140 °F
